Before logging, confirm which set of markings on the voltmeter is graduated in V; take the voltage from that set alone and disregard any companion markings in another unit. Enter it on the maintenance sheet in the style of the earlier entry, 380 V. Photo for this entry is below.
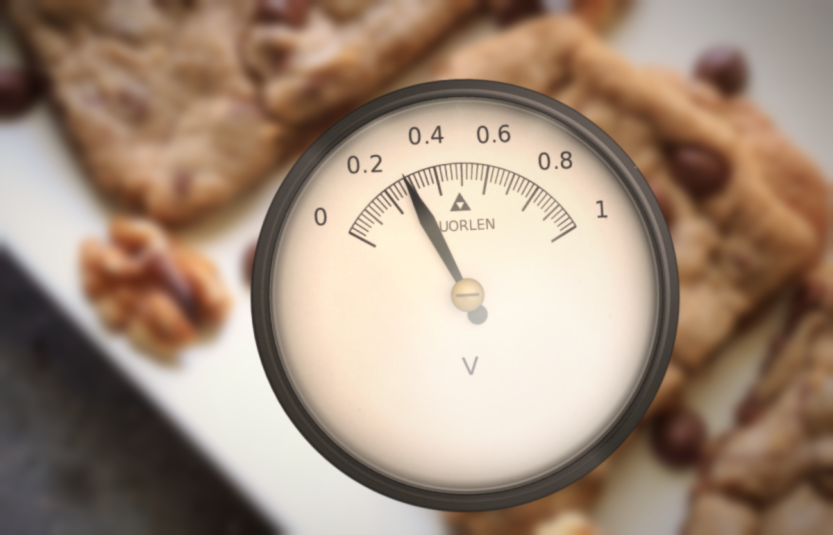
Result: 0.28 V
